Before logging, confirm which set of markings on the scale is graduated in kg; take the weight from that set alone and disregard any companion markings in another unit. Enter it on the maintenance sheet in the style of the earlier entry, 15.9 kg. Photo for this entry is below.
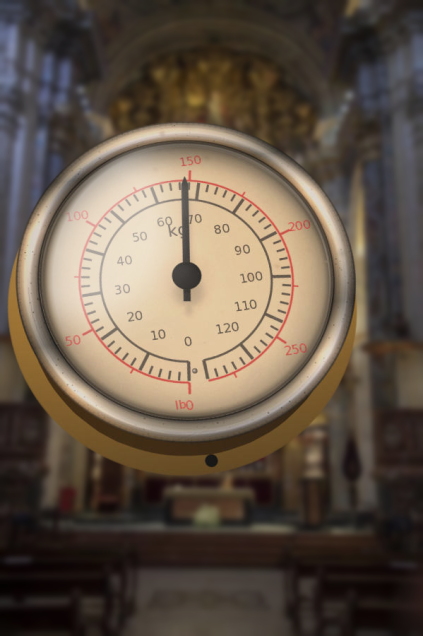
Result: 67 kg
